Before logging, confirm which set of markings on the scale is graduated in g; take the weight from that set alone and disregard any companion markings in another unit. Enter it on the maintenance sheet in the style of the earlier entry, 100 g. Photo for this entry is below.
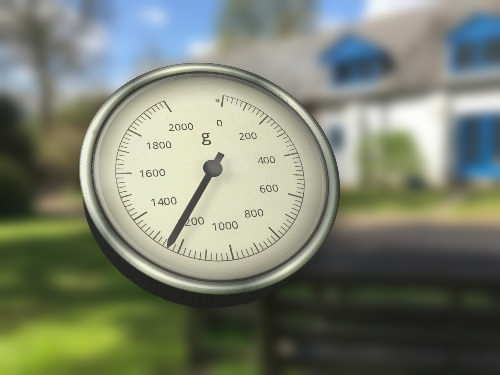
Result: 1240 g
